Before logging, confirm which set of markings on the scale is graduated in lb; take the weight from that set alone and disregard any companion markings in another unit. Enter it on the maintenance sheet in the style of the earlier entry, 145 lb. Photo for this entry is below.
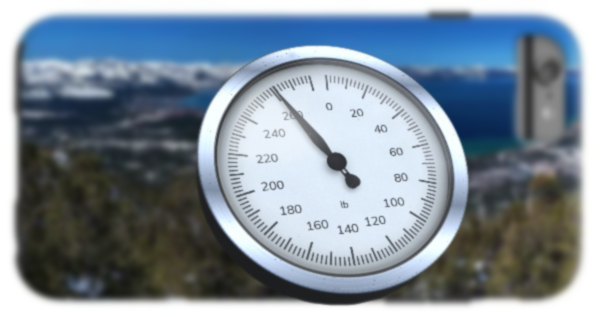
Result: 260 lb
